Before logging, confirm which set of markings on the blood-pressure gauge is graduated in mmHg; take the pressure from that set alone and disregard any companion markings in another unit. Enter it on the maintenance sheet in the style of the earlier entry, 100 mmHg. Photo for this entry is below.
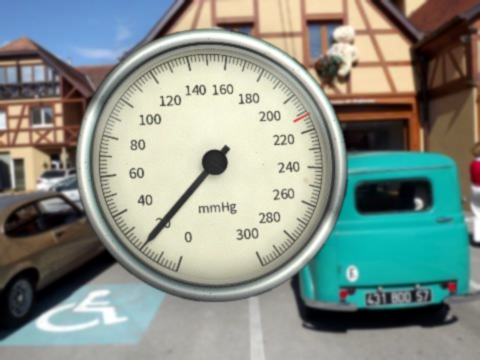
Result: 20 mmHg
